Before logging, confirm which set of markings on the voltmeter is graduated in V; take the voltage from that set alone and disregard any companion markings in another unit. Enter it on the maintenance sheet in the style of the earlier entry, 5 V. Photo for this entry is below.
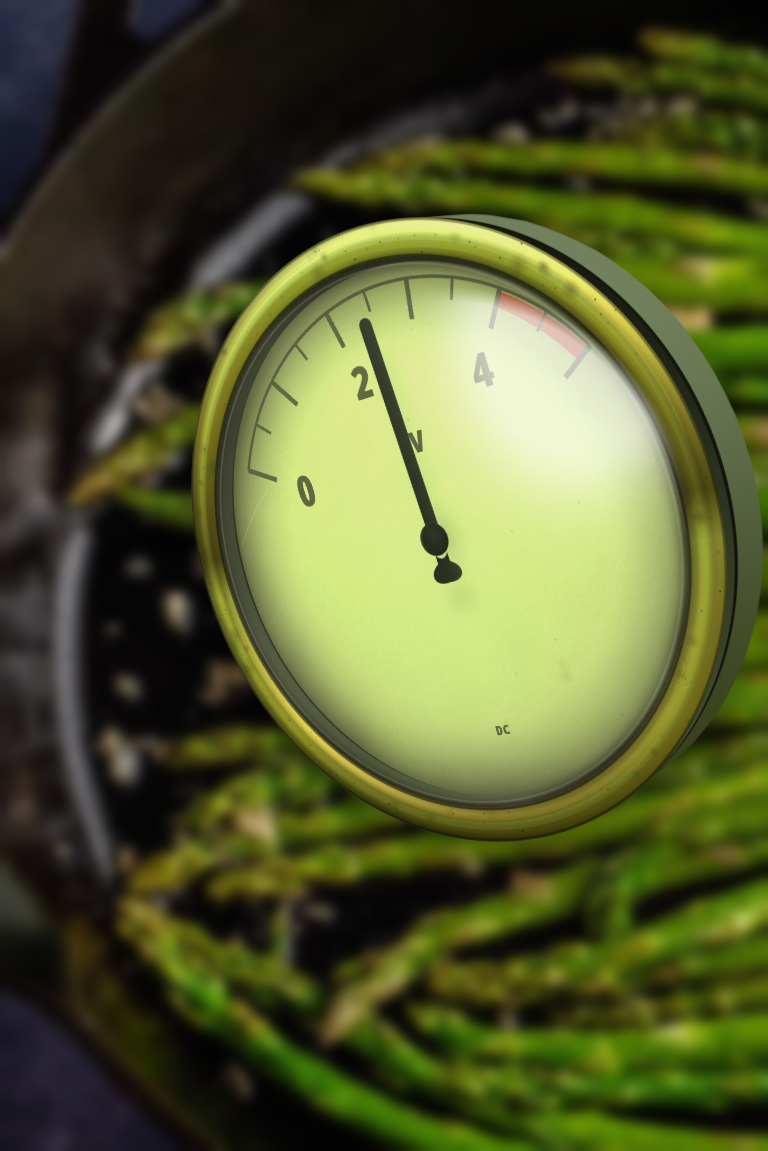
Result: 2.5 V
